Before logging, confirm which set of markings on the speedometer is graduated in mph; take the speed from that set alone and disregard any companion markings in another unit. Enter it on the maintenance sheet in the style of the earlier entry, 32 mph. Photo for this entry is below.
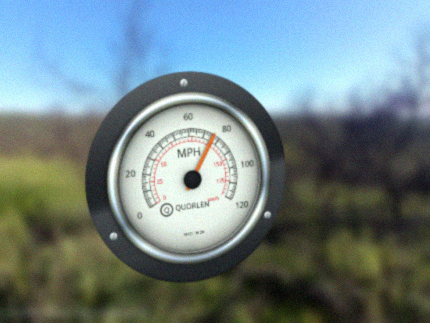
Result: 75 mph
